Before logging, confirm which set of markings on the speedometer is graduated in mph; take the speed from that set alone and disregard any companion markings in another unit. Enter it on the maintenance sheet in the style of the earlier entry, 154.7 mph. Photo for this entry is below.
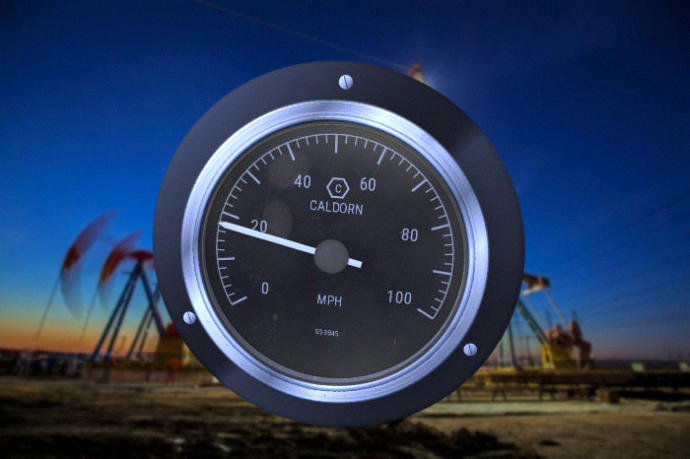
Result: 18 mph
